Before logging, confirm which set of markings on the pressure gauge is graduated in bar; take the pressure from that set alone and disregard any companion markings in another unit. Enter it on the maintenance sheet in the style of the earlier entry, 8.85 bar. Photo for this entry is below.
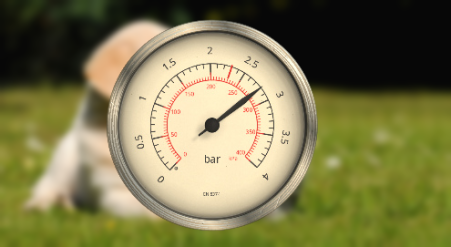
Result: 2.8 bar
